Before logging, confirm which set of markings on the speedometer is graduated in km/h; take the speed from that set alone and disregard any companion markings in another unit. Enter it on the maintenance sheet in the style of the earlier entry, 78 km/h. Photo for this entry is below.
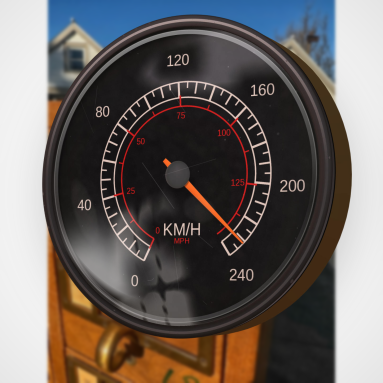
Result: 230 km/h
